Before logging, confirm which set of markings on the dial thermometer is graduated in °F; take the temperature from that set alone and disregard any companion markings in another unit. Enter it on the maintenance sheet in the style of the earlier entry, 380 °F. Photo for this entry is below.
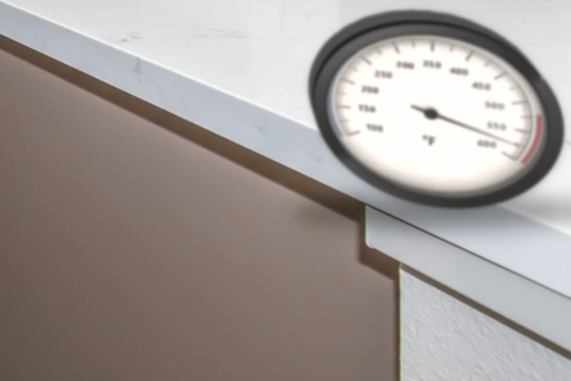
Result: 575 °F
